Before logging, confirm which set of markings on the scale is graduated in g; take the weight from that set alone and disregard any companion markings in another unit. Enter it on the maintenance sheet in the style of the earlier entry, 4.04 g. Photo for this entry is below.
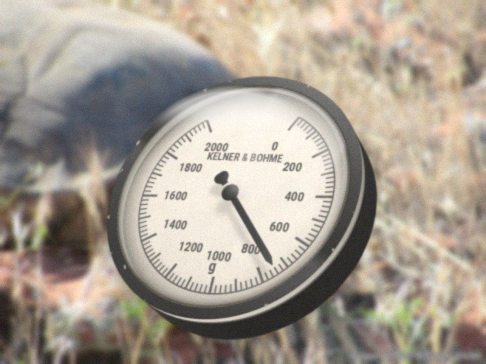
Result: 740 g
